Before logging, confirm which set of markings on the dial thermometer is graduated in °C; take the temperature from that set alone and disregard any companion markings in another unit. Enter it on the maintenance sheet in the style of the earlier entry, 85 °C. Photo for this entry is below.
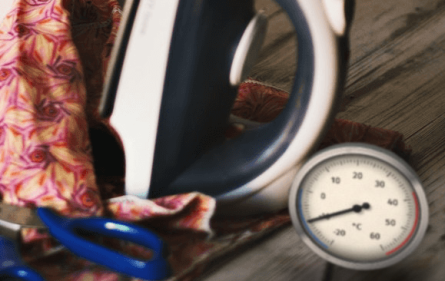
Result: -10 °C
